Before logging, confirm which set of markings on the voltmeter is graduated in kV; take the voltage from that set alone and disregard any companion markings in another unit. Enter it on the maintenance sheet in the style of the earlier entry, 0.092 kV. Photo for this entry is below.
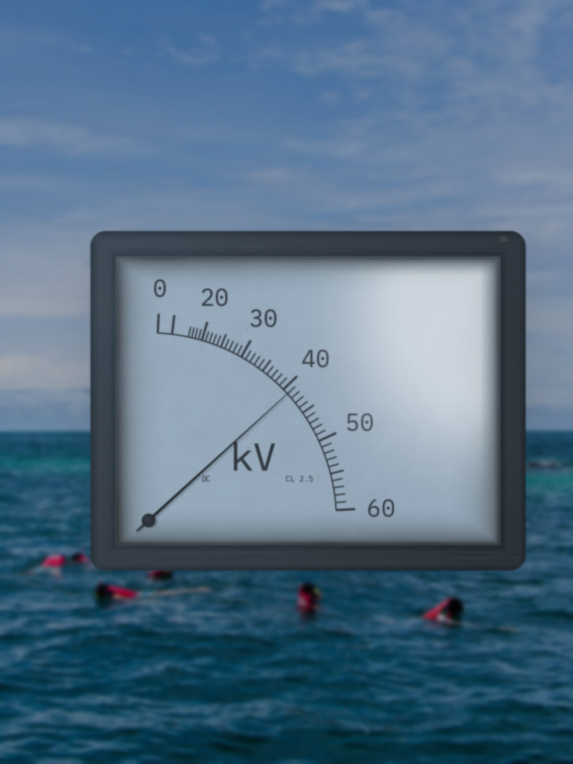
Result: 41 kV
